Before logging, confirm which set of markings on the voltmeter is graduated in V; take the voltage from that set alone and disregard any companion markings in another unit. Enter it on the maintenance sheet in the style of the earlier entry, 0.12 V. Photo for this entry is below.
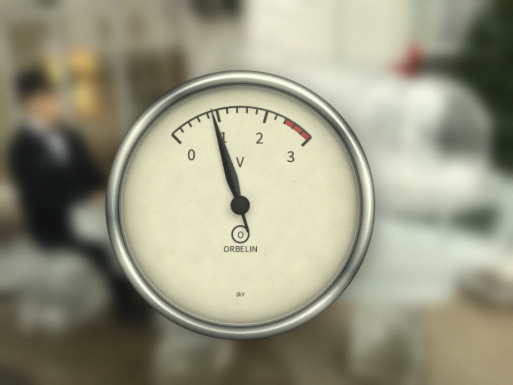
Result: 0.9 V
